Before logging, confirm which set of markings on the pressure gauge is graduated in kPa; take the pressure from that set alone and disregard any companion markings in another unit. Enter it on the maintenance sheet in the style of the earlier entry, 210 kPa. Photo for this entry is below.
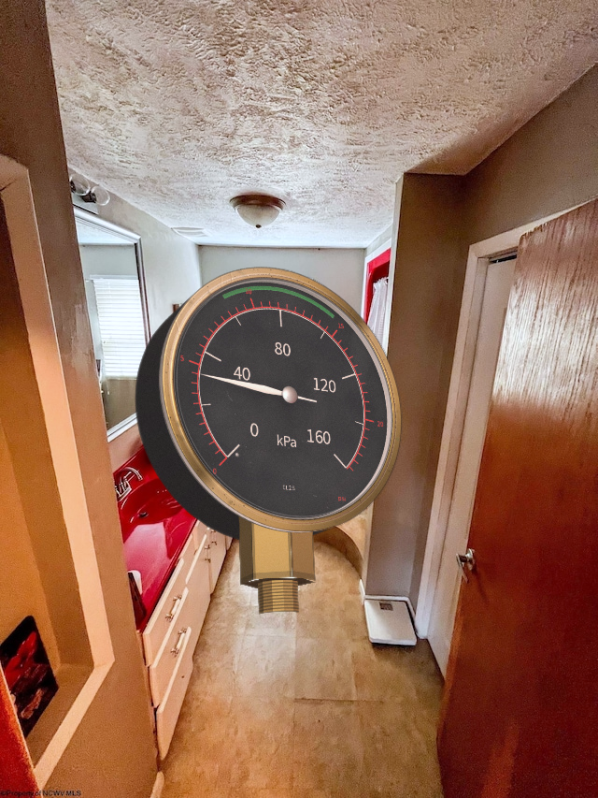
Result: 30 kPa
